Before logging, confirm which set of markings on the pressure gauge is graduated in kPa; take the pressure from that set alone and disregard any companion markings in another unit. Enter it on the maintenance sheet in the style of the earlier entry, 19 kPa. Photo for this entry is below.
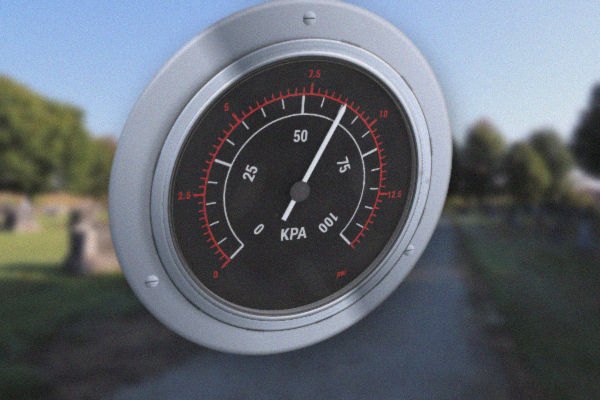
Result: 60 kPa
